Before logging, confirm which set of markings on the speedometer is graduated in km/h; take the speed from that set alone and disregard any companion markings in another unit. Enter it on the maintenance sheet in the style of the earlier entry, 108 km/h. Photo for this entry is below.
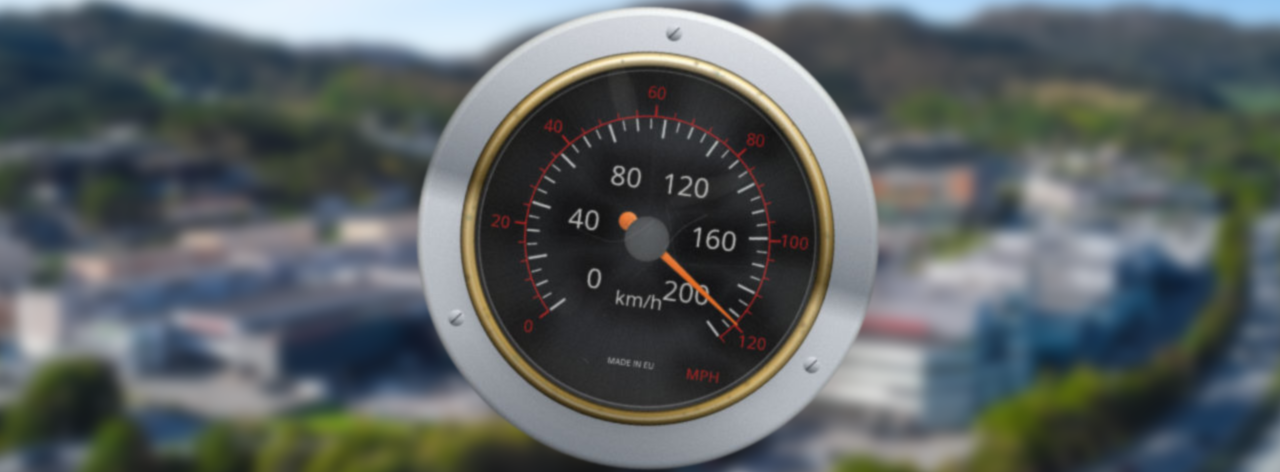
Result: 192.5 km/h
